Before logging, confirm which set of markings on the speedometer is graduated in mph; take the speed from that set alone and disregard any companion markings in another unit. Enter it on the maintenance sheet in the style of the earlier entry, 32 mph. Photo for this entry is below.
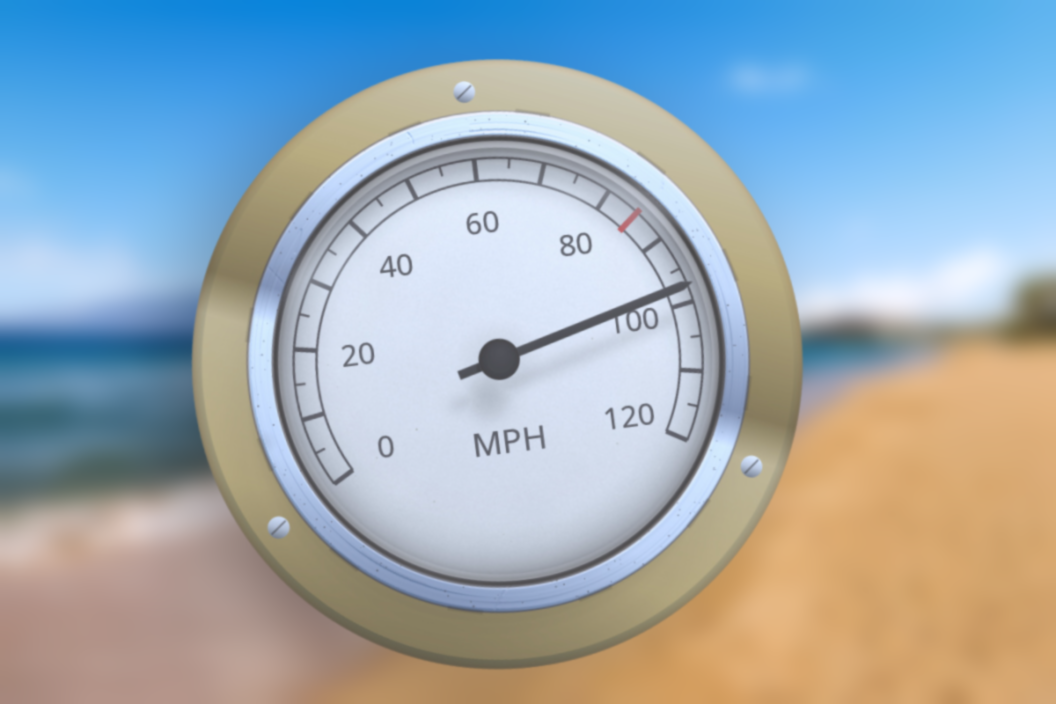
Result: 97.5 mph
